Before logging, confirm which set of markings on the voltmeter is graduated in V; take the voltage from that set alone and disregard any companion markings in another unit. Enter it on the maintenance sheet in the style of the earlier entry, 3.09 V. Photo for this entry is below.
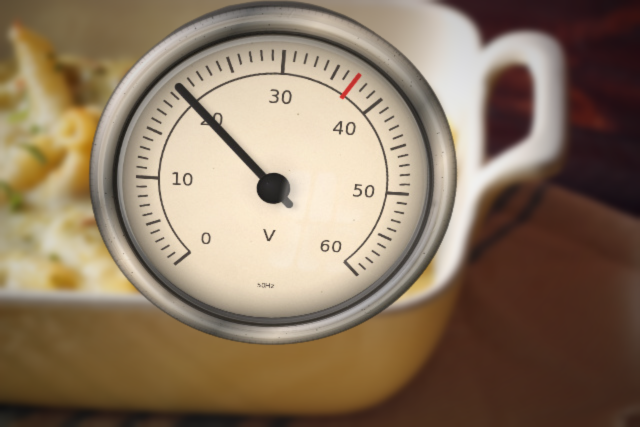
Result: 20 V
